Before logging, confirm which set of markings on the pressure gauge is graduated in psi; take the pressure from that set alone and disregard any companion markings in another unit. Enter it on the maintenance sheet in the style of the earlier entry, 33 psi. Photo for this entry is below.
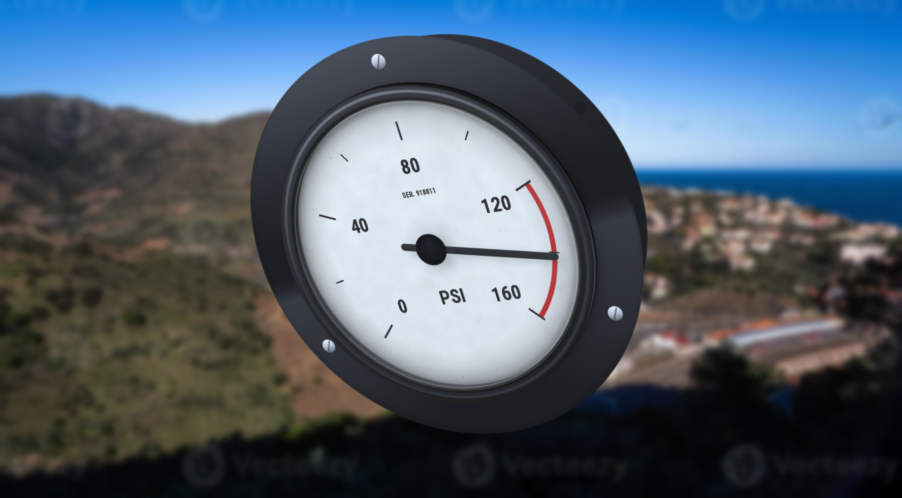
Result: 140 psi
